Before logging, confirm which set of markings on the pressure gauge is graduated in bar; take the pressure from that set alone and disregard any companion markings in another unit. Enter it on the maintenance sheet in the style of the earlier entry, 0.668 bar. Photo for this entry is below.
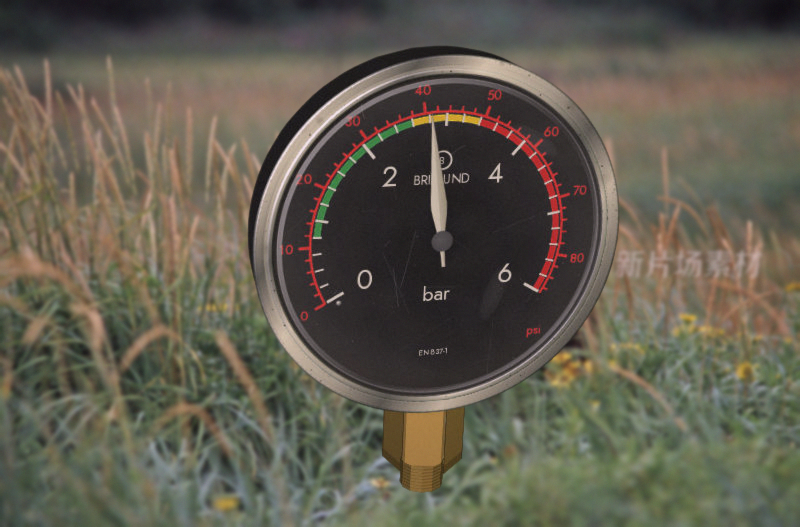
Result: 2.8 bar
